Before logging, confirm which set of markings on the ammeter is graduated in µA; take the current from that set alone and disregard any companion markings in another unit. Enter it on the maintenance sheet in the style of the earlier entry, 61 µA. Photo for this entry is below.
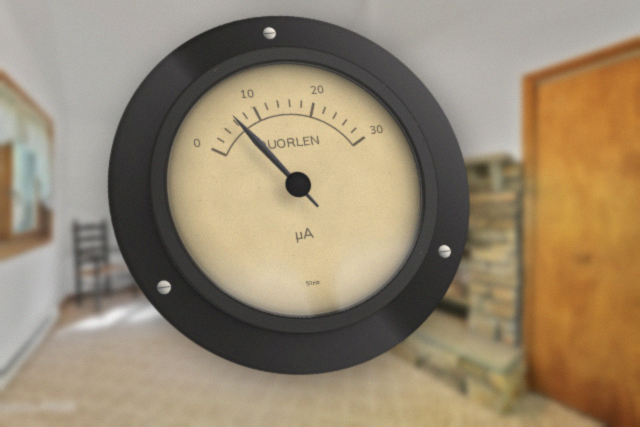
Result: 6 µA
